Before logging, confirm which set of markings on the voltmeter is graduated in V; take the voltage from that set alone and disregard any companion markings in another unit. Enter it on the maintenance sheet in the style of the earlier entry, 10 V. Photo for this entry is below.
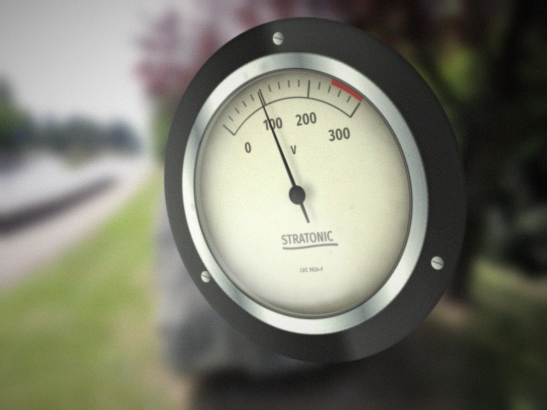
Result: 100 V
